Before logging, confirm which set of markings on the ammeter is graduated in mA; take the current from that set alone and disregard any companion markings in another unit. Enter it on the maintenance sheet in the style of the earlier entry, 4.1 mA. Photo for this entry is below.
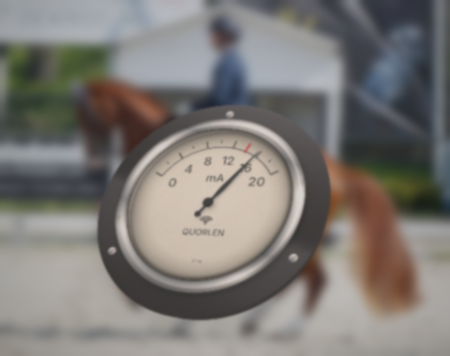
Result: 16 mA
